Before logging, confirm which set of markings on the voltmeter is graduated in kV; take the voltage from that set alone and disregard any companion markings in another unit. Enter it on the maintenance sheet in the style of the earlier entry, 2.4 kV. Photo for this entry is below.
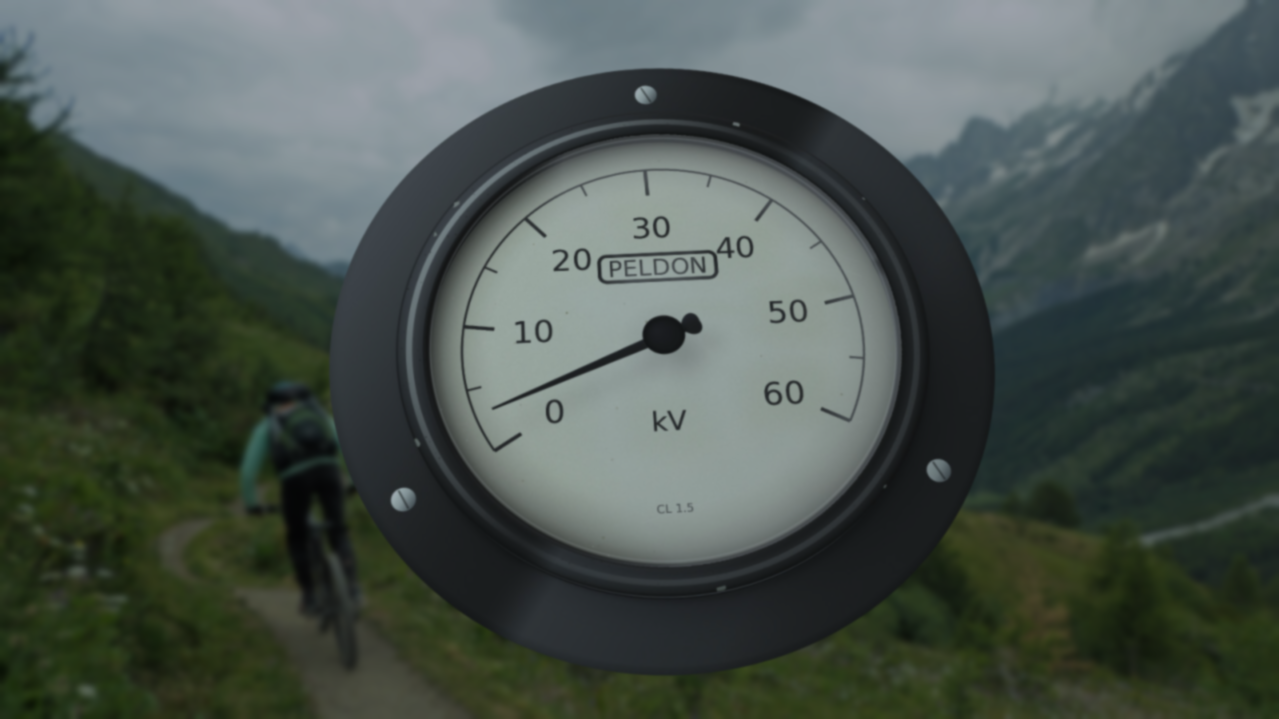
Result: 2.5 kV
